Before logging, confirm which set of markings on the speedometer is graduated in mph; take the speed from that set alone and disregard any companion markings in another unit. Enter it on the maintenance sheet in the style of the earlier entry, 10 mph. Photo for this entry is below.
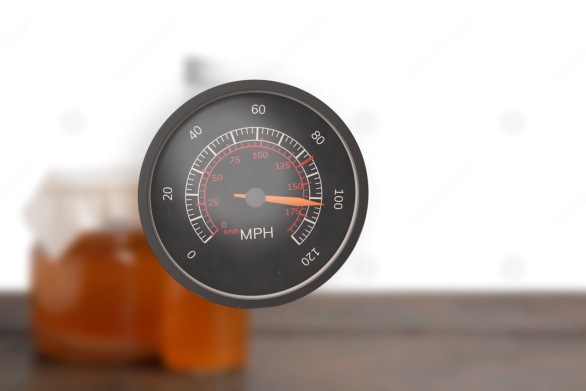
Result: 102 mph
